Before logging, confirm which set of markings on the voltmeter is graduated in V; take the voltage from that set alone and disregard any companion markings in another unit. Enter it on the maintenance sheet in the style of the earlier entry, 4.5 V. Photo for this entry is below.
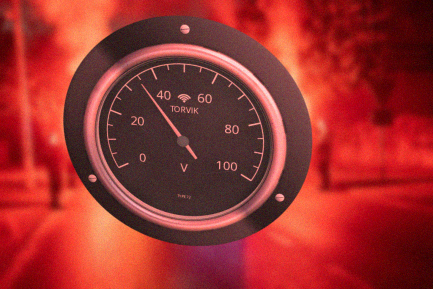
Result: 35 V
